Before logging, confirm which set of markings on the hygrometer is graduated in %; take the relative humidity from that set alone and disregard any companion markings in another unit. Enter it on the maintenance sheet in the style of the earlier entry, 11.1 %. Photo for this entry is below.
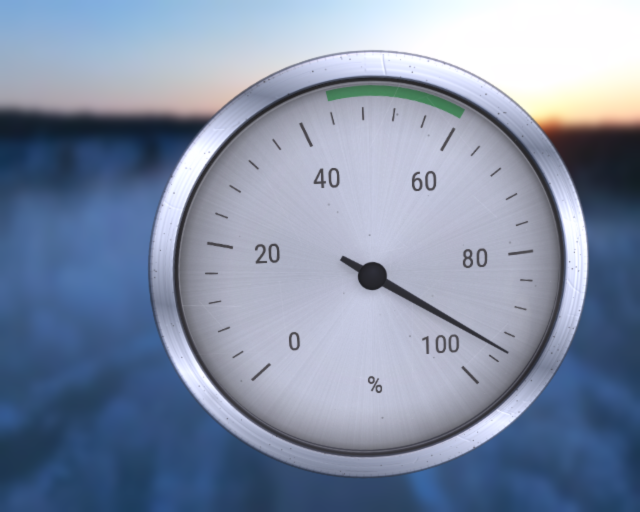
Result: 94 %
